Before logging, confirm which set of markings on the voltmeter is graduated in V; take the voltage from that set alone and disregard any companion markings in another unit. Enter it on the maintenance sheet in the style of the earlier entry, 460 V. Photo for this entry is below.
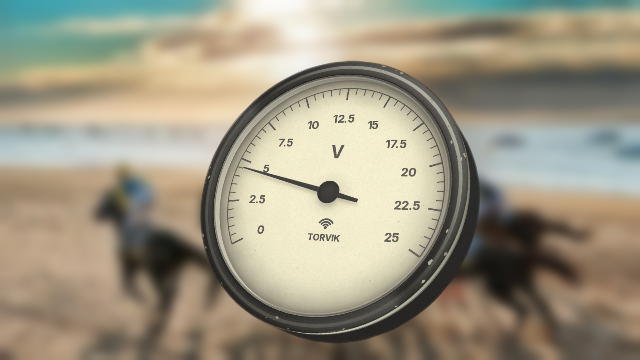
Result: 4.5 V
